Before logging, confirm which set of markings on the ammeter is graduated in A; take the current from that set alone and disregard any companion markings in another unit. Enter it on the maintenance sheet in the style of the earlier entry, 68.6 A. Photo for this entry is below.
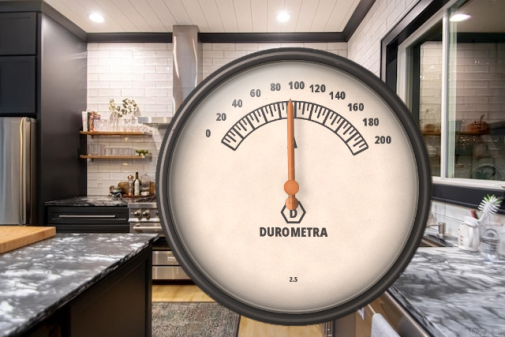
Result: 95 A
